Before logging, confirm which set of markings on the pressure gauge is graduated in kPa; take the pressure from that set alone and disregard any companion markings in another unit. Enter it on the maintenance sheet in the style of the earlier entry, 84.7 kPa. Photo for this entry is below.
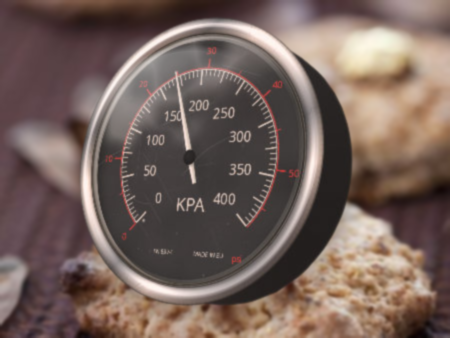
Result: 175 kPa
